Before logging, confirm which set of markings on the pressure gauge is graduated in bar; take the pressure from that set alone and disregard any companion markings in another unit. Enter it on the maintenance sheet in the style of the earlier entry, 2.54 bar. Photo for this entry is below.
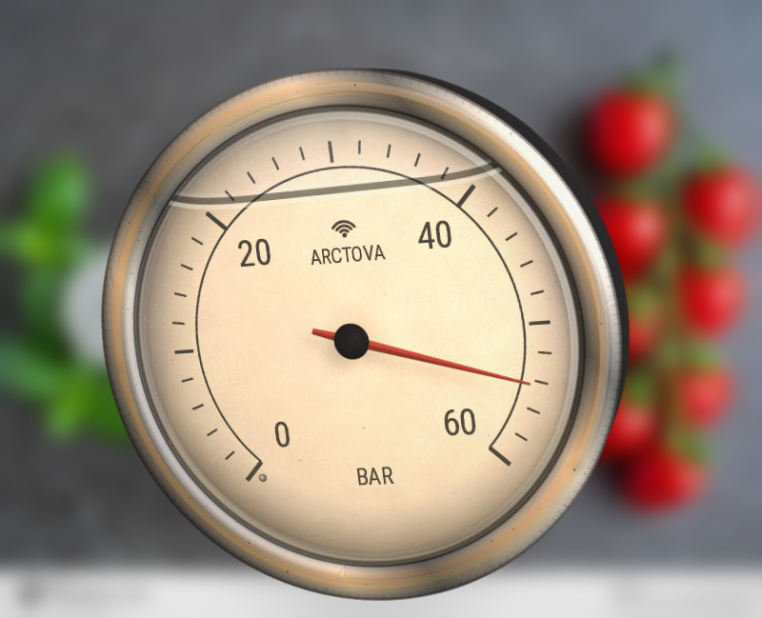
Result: 54 bar
